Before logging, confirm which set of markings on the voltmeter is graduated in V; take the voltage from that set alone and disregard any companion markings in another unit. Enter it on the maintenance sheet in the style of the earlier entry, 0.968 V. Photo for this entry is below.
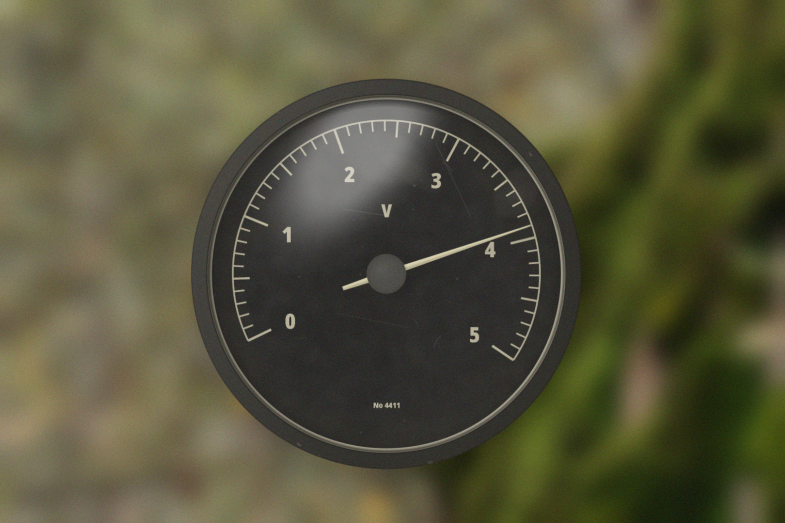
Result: 3.9 V
